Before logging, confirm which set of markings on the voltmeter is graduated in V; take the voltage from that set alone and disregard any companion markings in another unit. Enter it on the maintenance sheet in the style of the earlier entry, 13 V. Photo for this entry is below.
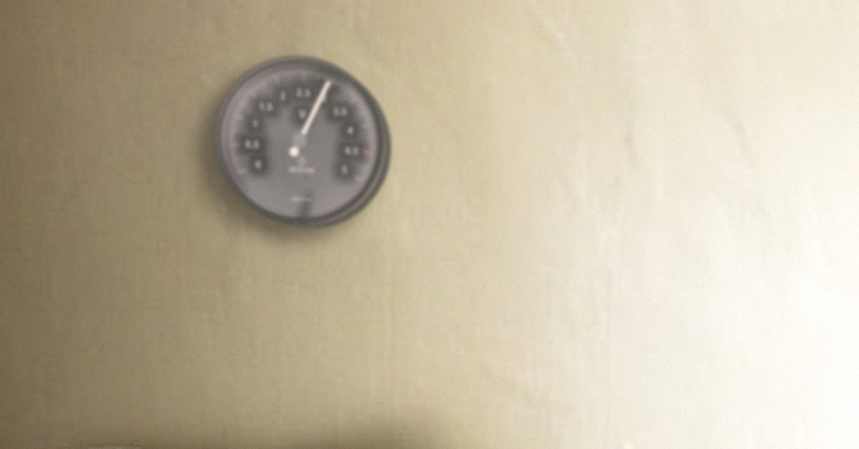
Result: 3 V
